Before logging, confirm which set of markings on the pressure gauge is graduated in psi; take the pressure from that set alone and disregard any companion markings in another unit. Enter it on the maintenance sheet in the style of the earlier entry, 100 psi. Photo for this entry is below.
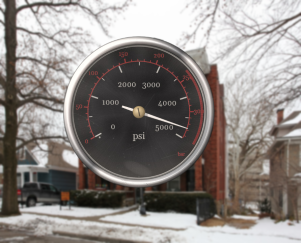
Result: 4750 psi
